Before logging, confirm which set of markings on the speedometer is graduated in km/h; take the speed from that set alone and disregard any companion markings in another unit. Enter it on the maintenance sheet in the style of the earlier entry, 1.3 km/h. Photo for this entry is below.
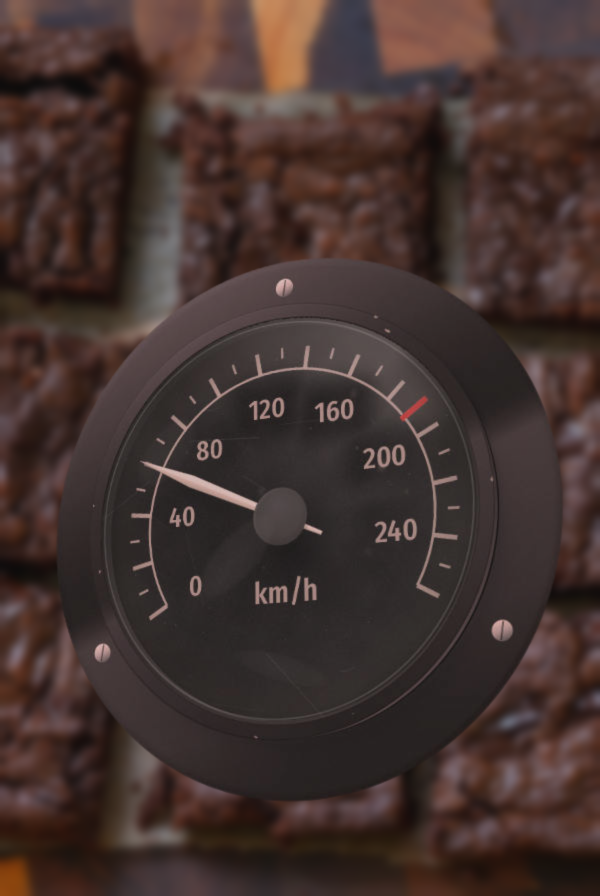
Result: 60 km/h
